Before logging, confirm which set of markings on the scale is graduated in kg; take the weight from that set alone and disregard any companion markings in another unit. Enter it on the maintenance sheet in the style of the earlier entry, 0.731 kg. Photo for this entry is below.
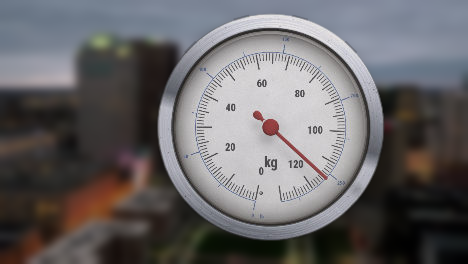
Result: 115 kg
